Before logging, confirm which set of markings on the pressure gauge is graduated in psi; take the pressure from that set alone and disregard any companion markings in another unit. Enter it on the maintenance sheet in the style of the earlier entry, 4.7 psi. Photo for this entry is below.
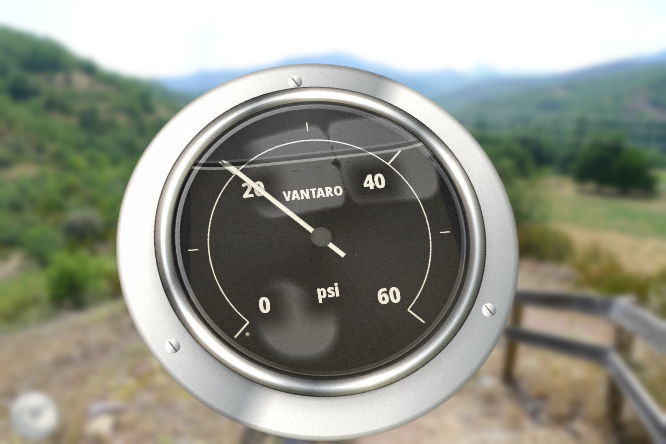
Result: 20 psi
